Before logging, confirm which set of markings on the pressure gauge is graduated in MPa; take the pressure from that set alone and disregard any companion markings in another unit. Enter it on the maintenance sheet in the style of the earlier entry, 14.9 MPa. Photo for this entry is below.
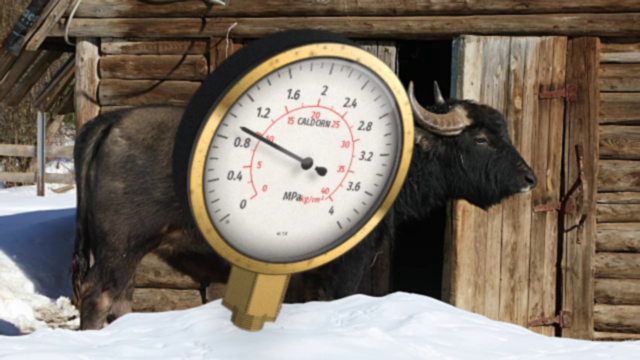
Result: 0.95 MPa
